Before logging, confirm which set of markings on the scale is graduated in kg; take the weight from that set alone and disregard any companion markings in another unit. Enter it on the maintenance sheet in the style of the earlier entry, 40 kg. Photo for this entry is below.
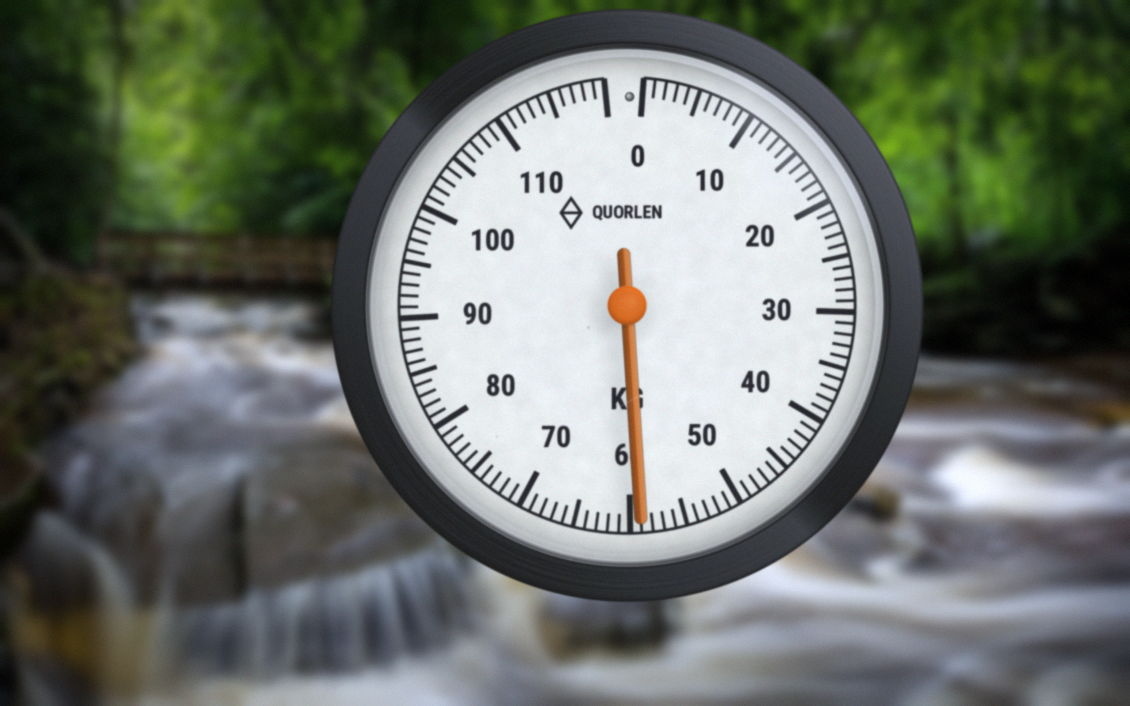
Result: 59 kg
